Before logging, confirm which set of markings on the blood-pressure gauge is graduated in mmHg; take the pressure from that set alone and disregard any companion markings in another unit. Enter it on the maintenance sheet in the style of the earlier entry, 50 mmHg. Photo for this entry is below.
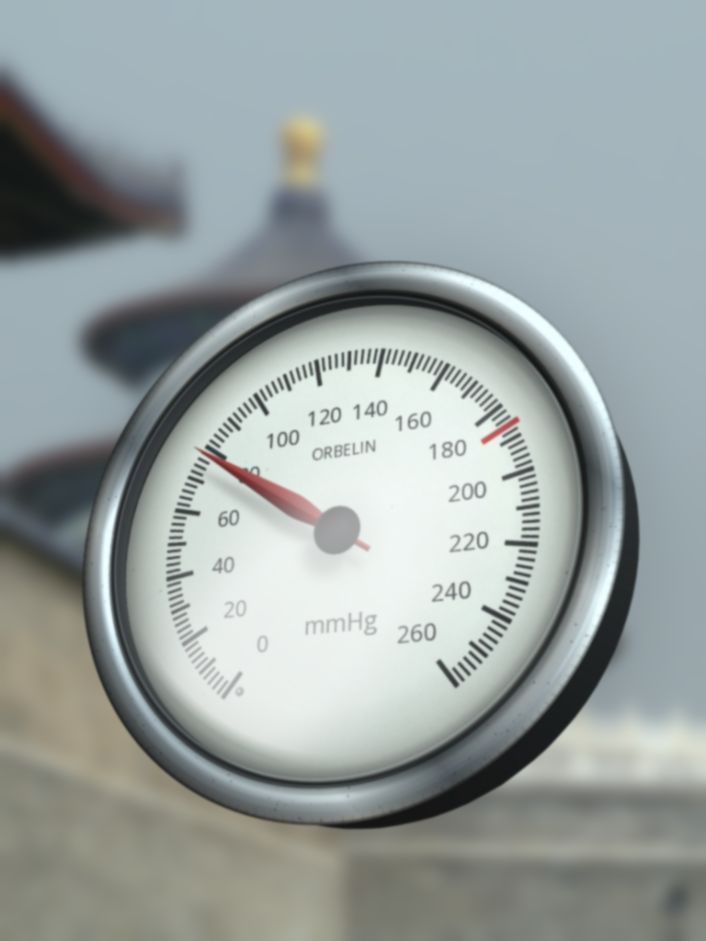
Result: 78 mmHg
